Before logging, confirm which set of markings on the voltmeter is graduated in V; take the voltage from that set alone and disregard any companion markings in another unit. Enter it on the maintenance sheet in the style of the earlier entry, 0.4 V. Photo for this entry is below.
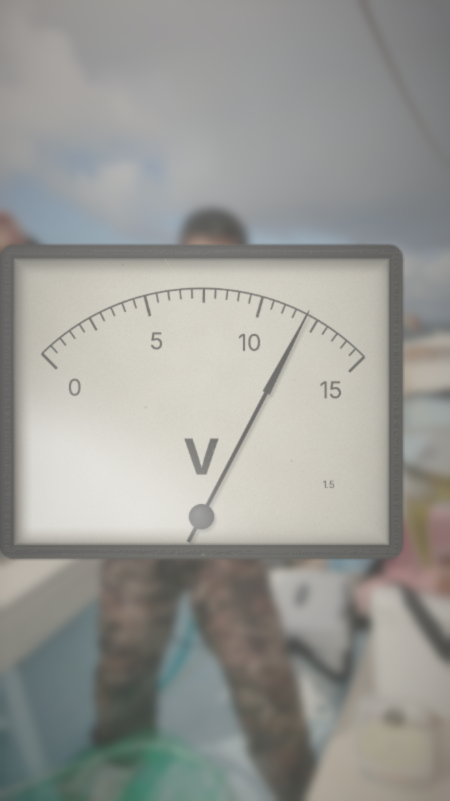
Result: 12 V
